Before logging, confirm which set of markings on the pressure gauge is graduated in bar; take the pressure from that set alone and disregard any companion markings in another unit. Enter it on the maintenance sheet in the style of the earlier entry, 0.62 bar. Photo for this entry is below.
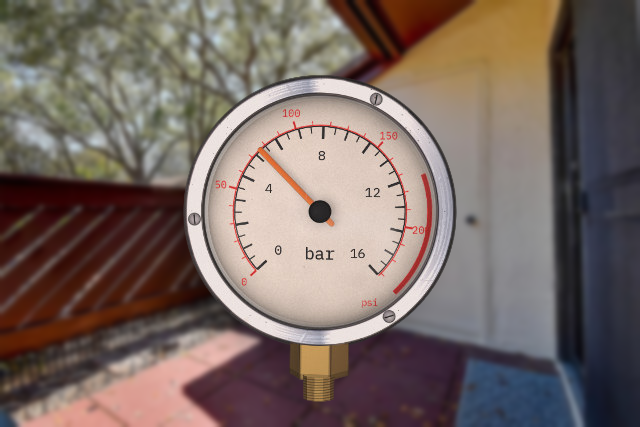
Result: 5.25 bar
